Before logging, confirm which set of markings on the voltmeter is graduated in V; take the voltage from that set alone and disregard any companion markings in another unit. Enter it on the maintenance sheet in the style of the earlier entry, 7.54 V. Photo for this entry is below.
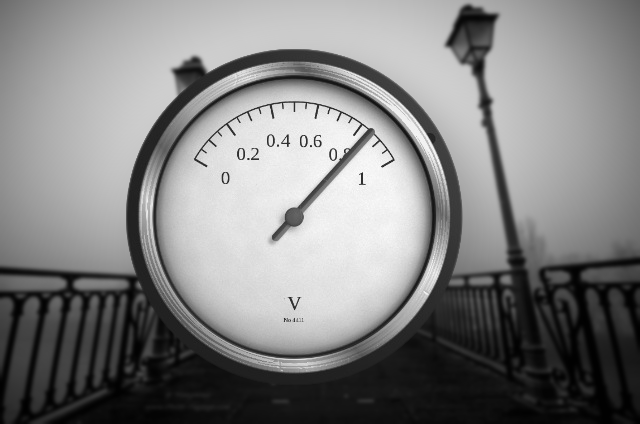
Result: 0.85 V
